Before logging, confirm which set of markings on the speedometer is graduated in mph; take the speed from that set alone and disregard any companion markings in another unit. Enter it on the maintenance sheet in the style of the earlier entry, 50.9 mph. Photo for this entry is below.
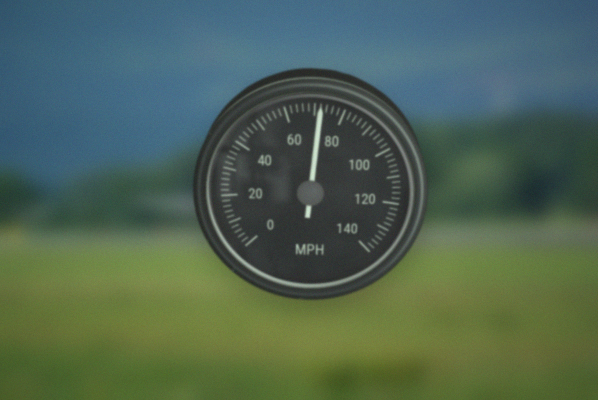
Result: 72 mph
